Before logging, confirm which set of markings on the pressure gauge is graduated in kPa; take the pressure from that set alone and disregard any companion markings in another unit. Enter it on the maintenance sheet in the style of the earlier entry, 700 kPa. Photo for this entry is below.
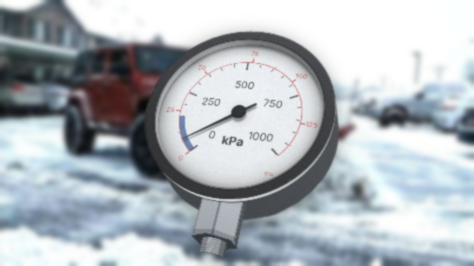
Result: 50 kPa
